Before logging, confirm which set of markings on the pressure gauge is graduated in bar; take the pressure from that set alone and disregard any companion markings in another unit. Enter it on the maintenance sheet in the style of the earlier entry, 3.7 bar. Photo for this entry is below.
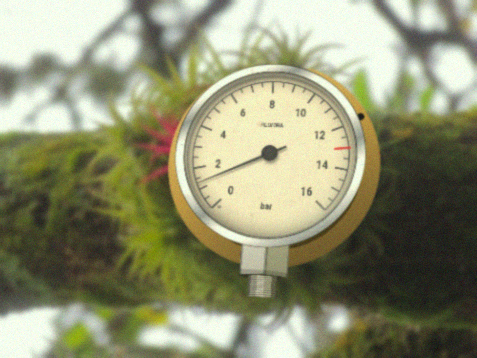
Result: 1.25 bar
